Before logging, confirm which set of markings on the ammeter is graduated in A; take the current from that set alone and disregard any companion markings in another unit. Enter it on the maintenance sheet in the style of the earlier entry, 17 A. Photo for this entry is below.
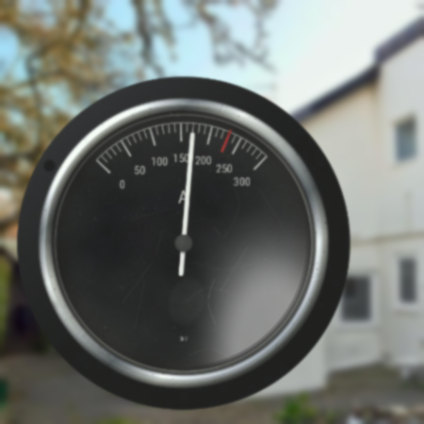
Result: 170 A
